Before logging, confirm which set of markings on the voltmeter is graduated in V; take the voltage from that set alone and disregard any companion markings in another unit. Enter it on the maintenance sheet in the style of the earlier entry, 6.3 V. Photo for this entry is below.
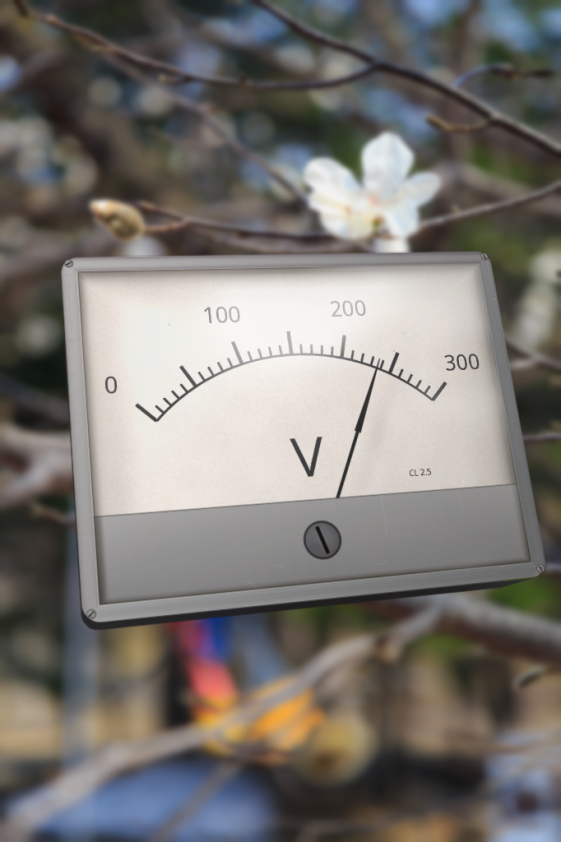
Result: 235 V
